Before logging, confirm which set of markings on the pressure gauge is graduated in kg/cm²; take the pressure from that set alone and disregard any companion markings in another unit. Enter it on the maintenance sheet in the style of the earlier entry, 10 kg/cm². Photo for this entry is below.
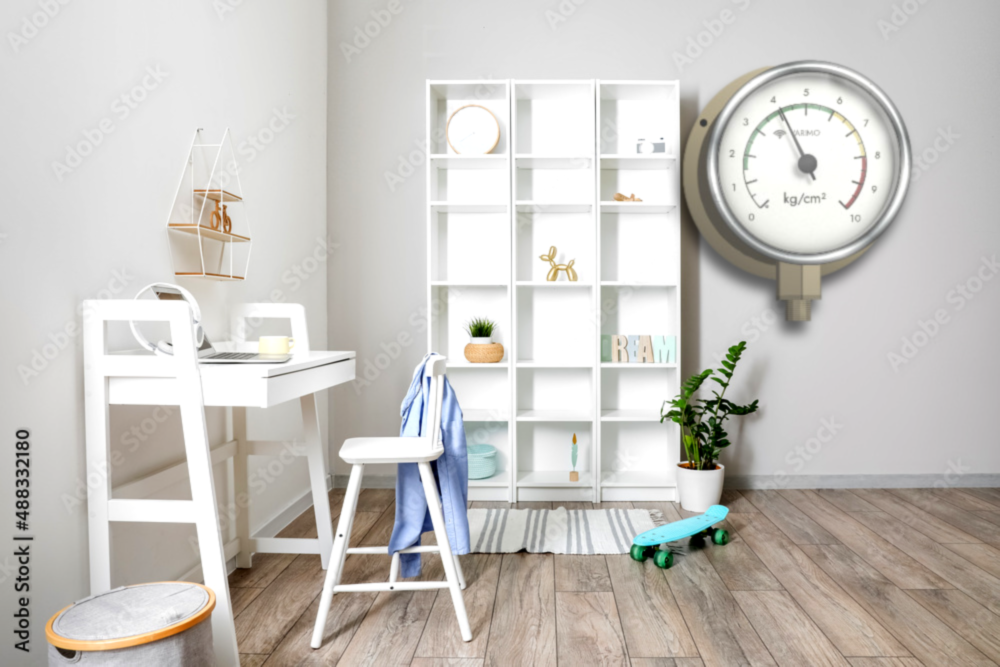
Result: 4 kg/cm²
